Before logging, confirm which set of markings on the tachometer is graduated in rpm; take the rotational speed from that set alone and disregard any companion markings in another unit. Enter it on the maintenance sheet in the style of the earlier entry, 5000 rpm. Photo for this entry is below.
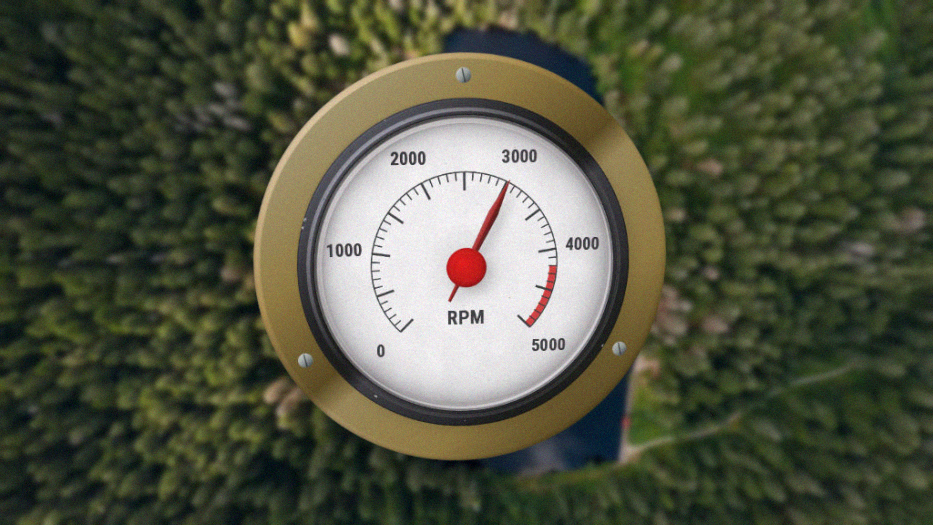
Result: 3000 rpm
